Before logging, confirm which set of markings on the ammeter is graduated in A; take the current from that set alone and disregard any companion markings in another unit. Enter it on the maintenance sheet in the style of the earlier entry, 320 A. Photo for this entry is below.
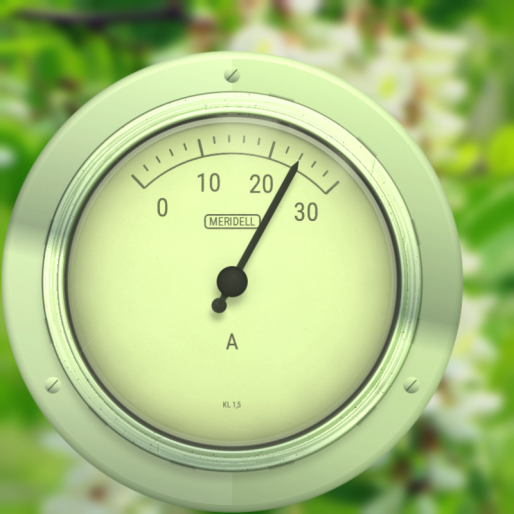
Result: 24 A
